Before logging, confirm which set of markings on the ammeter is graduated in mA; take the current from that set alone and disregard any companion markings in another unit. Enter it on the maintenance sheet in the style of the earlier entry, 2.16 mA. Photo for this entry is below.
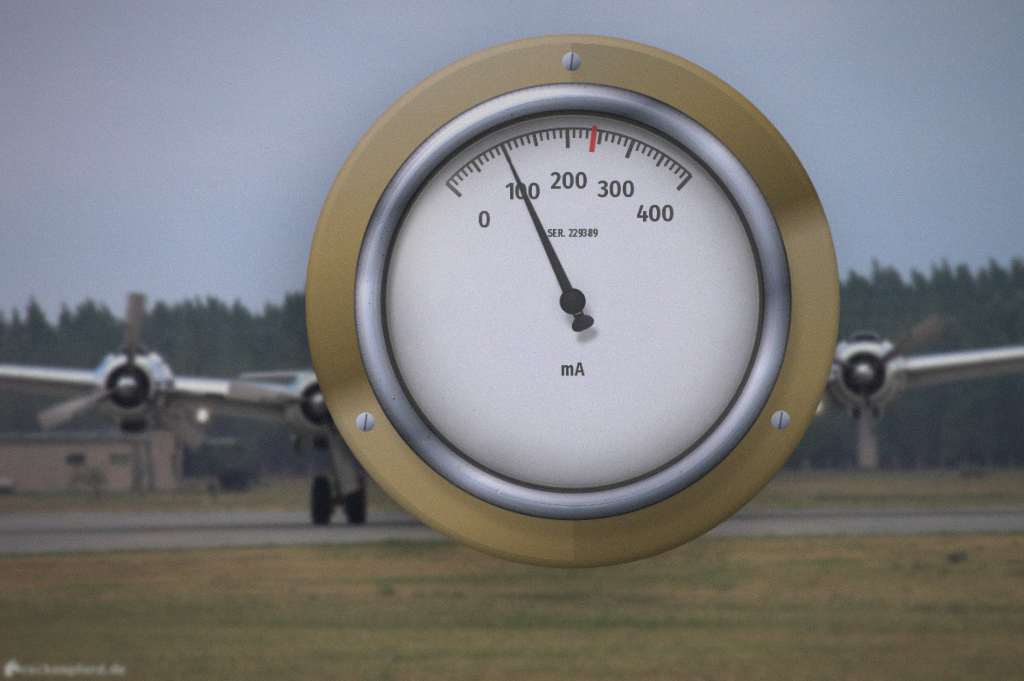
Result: 100 mA
